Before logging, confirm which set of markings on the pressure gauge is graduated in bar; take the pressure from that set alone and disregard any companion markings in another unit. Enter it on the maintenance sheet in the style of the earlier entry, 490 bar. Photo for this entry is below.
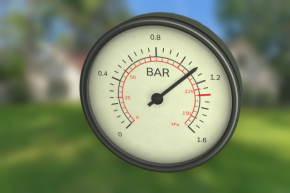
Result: 1.1 bar
